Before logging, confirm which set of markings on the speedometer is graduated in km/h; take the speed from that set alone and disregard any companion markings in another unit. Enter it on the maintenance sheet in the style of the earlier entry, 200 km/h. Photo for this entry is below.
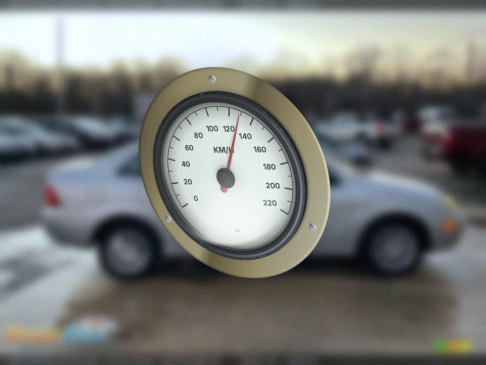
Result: 130 km/h
